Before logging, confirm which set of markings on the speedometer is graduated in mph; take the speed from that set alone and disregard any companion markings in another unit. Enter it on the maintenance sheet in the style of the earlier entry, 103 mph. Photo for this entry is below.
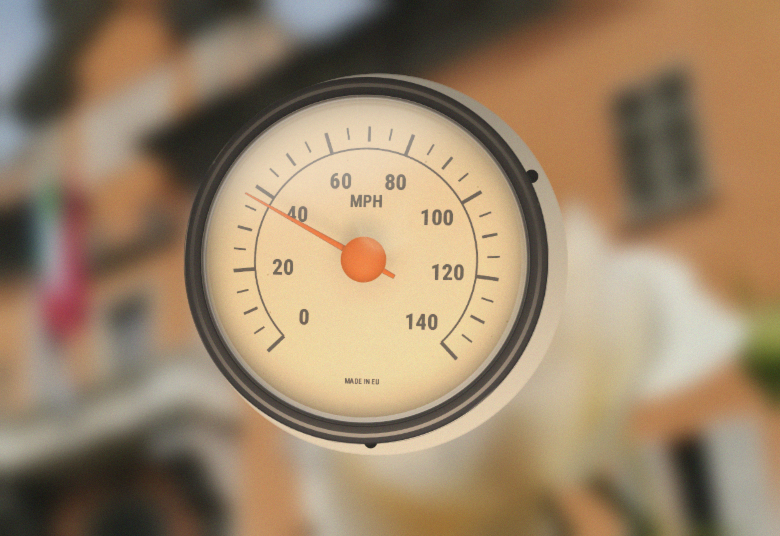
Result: 37.5 mph
